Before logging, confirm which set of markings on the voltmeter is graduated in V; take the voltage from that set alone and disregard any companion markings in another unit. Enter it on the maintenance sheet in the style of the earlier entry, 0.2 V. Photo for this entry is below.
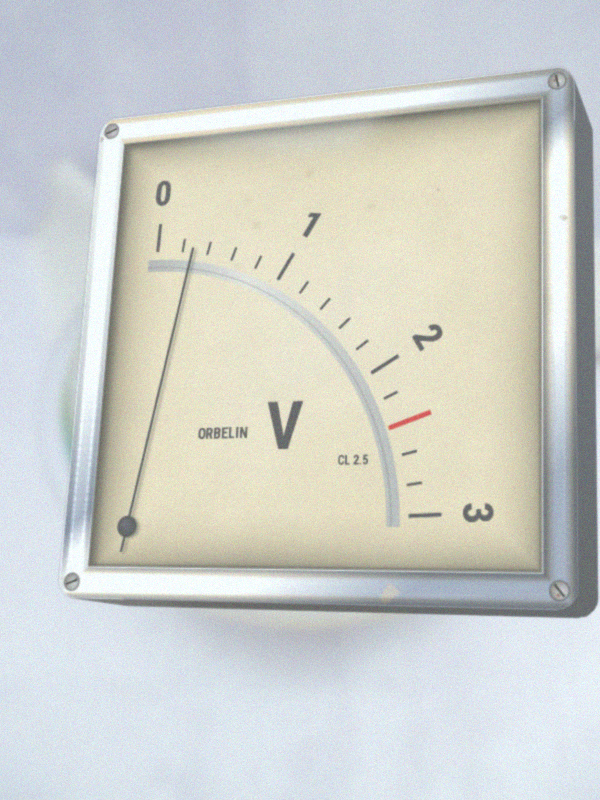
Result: 0.3 V
